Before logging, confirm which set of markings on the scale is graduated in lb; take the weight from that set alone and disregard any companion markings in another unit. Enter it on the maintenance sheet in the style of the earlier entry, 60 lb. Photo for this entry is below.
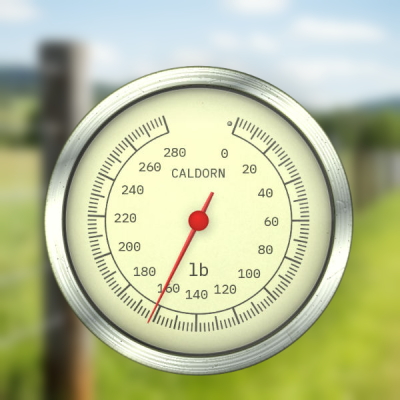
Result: 162 lb
